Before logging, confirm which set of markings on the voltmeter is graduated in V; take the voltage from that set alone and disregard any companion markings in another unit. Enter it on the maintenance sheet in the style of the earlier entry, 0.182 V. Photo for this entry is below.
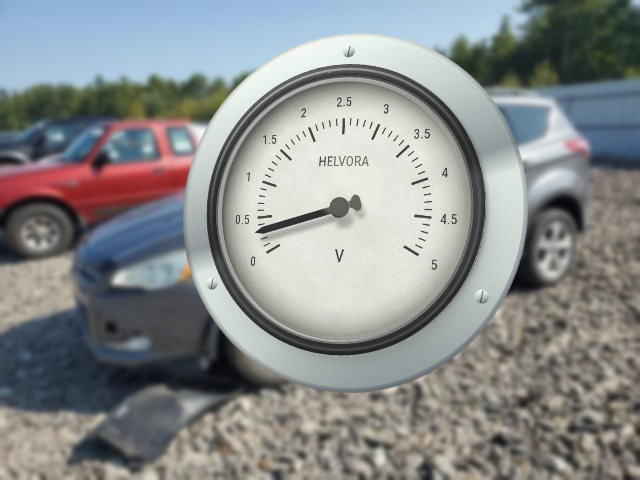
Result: 0.3 V
